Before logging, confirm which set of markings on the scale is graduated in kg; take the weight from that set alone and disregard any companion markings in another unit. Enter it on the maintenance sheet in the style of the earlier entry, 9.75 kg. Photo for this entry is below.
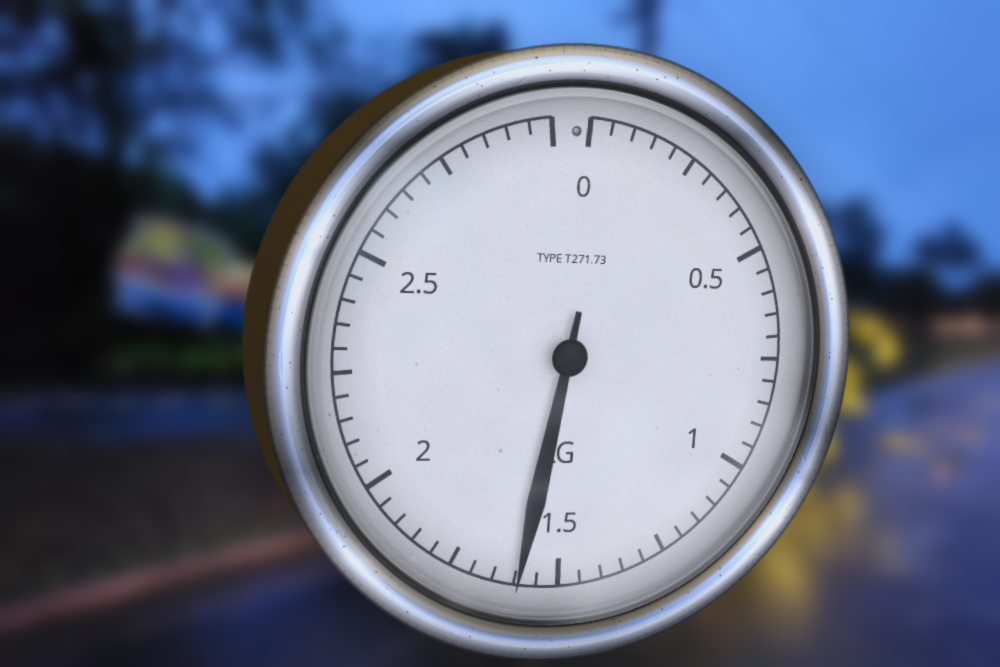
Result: 1.6 kg
